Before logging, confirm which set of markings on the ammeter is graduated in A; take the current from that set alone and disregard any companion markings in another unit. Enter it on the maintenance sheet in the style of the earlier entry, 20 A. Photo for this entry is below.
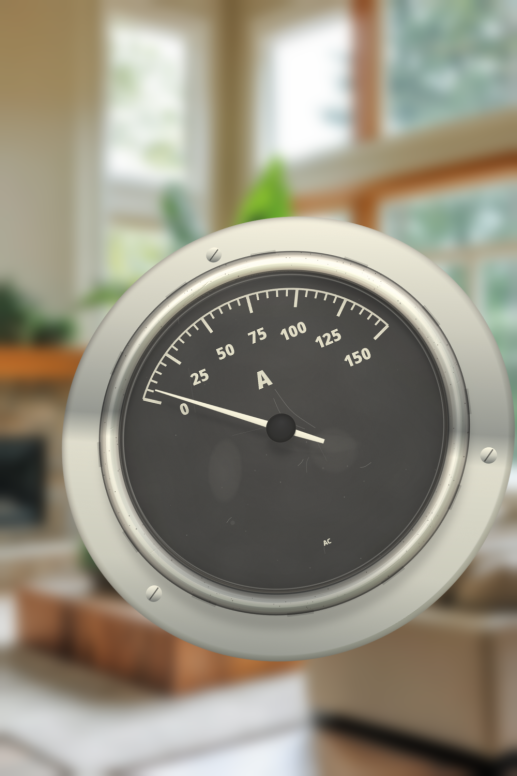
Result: 5 A
